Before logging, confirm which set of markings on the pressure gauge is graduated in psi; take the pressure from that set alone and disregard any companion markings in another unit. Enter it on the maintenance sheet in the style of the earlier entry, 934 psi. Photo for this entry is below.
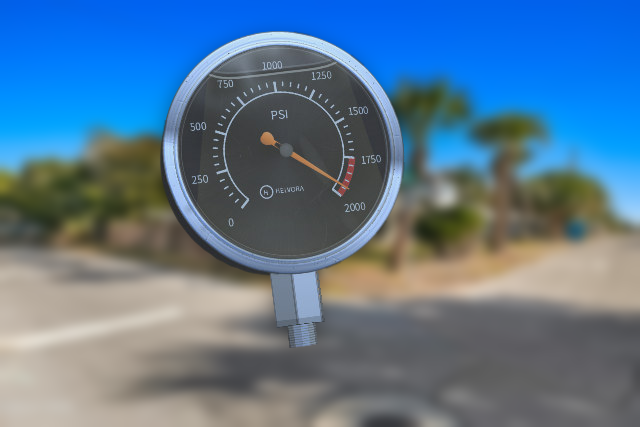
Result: 1950 psi
